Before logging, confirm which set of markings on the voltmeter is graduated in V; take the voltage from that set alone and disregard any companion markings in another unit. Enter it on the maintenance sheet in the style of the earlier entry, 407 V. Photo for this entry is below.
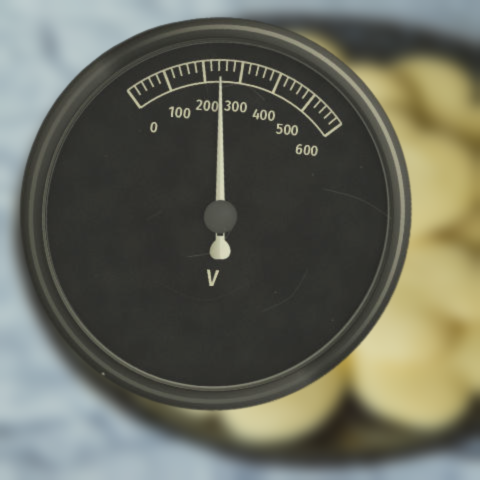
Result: 240 V
